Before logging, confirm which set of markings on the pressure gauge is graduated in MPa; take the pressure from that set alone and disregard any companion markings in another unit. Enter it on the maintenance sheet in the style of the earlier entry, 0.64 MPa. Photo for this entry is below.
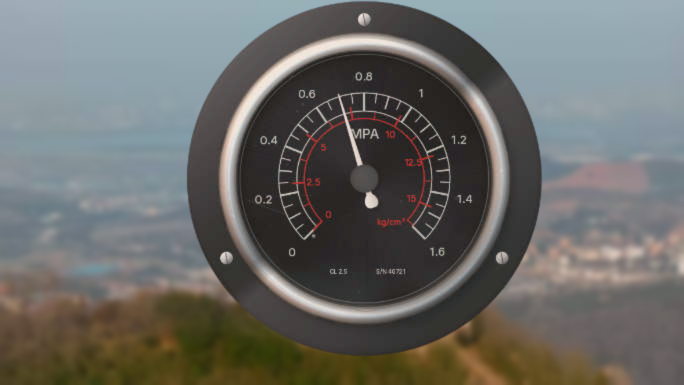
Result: 0.7 MPa
